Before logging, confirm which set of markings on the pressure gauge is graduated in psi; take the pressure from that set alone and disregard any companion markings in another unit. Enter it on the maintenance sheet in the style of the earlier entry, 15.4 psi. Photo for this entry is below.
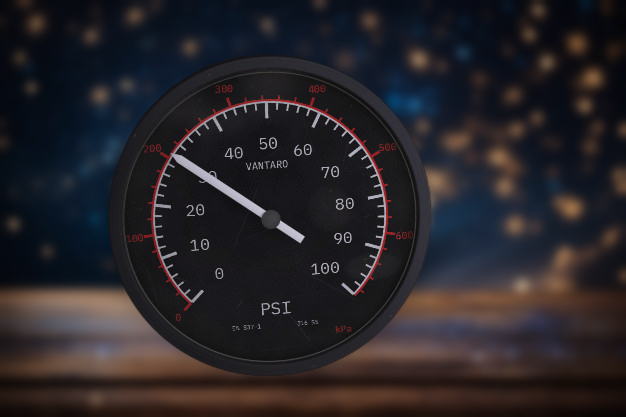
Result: 30 psi
